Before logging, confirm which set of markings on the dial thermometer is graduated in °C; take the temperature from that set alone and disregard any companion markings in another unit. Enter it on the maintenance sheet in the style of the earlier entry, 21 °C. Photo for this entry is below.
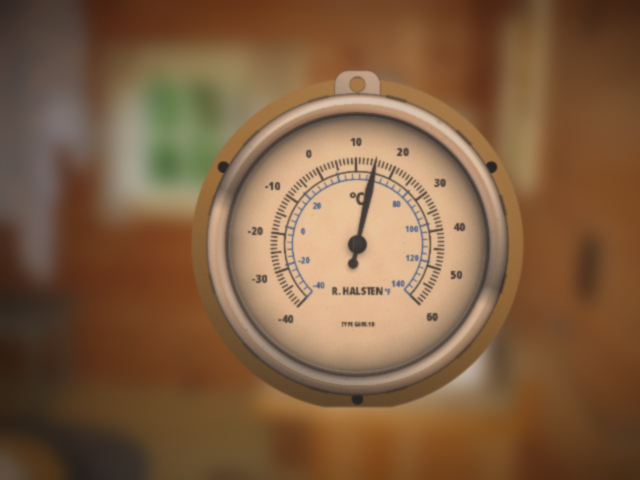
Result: 15 °C
